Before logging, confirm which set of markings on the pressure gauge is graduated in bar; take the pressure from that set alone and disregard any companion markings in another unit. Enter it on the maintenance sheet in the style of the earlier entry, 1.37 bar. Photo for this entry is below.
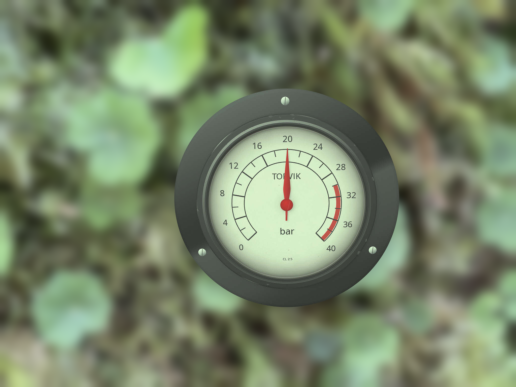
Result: 20 bar
